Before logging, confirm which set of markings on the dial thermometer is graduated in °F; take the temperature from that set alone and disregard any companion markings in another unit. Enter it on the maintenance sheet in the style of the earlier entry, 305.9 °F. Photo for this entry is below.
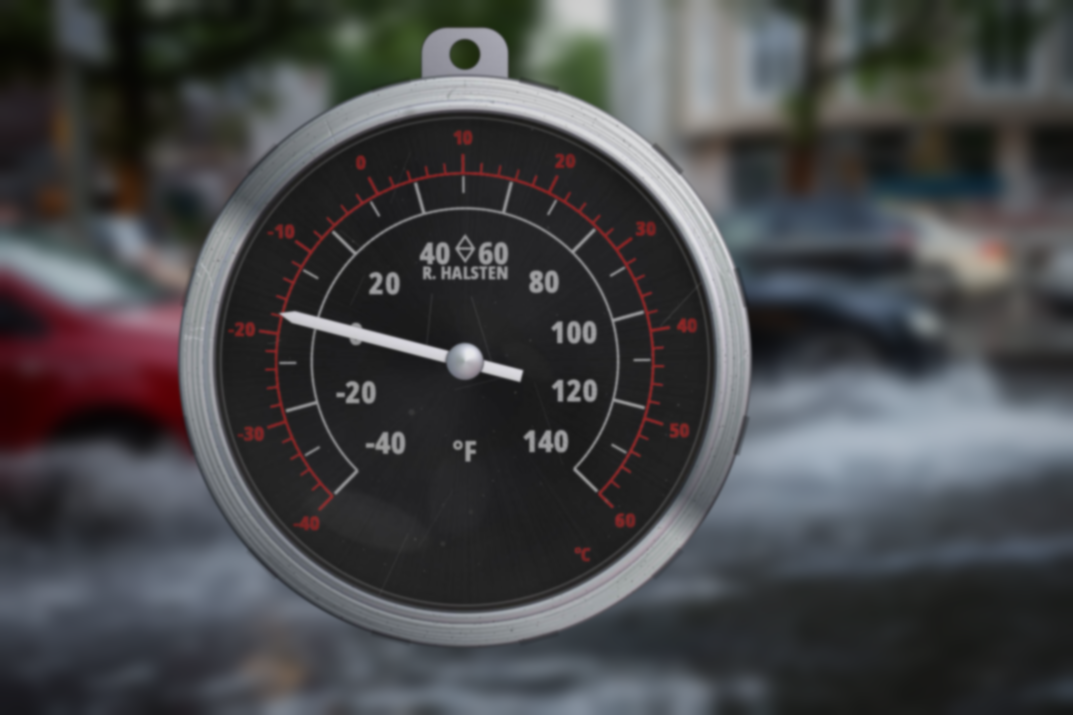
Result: 0 °F
